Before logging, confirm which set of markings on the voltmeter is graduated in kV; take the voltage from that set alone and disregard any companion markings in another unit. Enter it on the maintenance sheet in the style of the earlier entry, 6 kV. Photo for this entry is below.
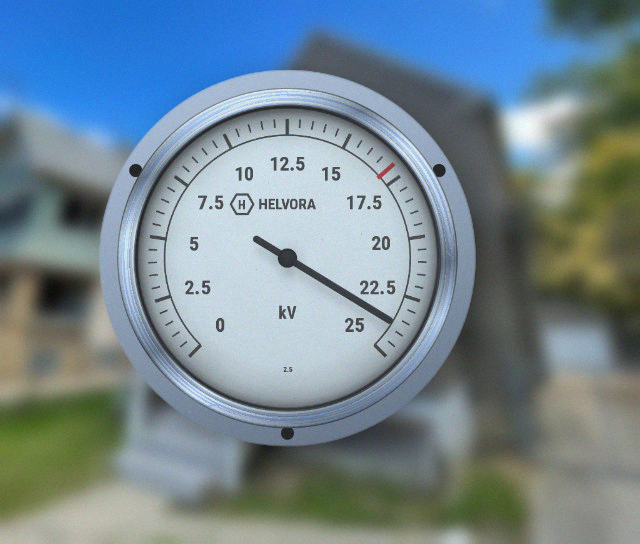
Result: 23.75 kV
